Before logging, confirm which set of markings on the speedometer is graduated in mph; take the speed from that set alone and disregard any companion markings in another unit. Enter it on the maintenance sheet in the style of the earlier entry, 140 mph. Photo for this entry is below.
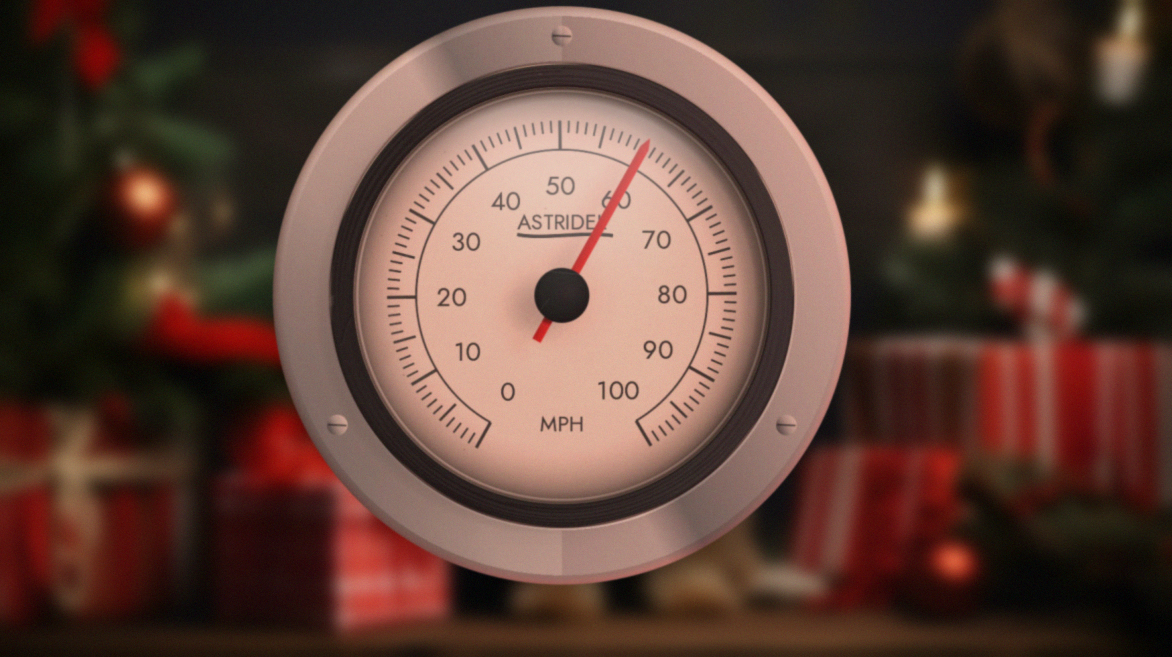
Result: 60 mph
